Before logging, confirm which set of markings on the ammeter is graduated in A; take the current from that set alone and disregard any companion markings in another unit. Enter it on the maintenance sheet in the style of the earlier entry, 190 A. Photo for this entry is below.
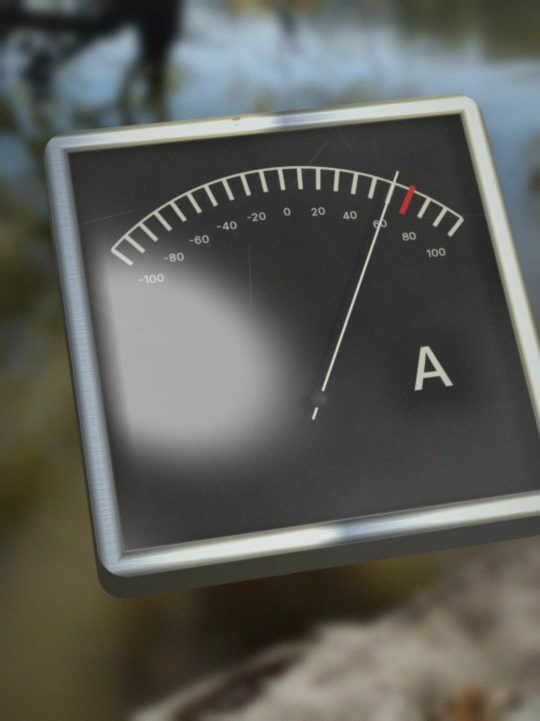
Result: 60 A
